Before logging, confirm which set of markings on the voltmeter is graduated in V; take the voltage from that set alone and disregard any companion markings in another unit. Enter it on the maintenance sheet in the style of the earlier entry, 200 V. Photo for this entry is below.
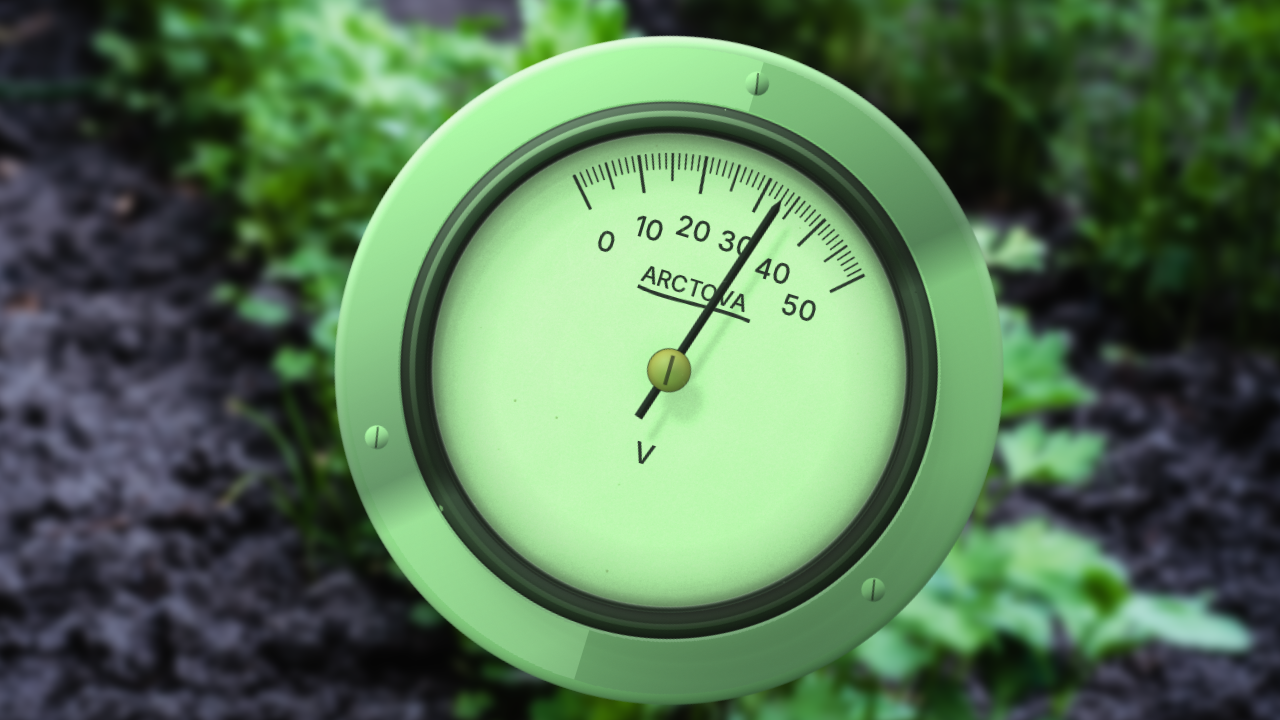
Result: 33 V
